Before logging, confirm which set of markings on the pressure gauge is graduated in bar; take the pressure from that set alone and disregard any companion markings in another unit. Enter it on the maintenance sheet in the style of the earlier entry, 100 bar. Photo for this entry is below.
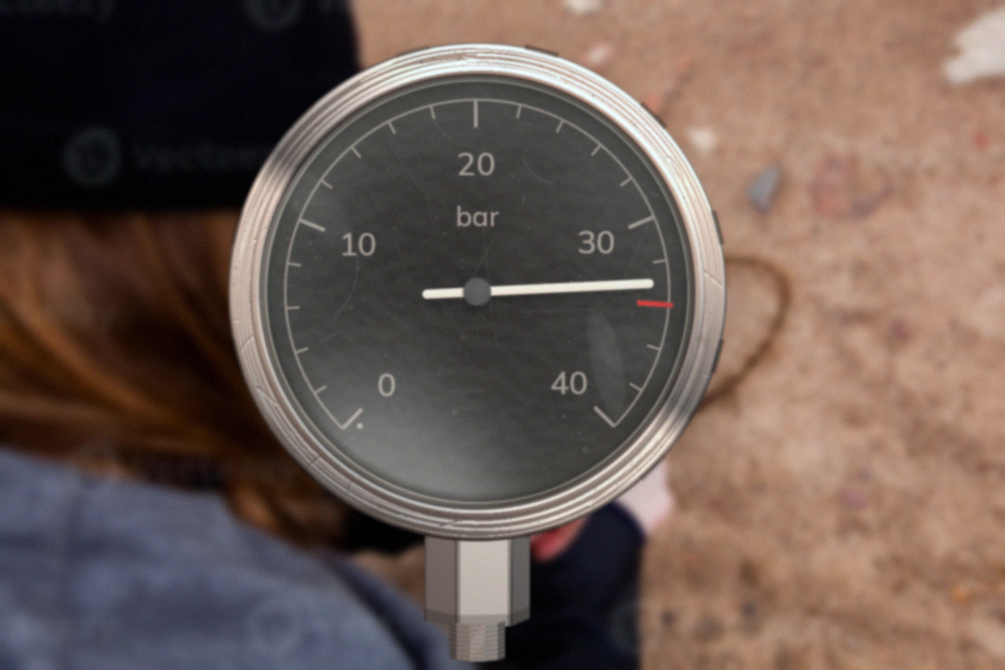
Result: 33 bar
